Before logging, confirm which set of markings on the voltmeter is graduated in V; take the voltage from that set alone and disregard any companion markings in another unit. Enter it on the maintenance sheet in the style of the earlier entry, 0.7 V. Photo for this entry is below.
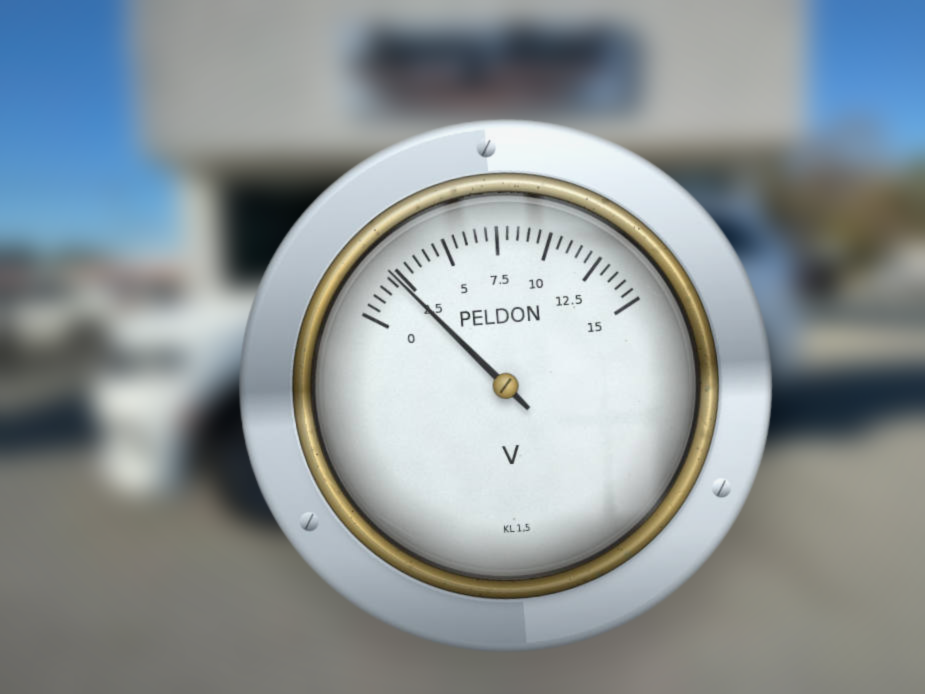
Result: 2.25 V
